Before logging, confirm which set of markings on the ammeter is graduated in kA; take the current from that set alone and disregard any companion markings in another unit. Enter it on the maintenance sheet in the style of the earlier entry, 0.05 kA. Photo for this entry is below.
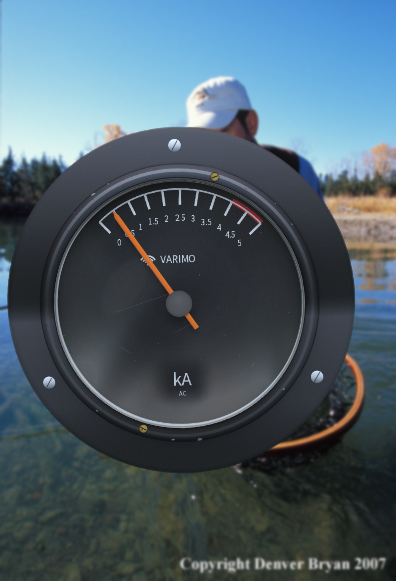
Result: 0.5 kA
